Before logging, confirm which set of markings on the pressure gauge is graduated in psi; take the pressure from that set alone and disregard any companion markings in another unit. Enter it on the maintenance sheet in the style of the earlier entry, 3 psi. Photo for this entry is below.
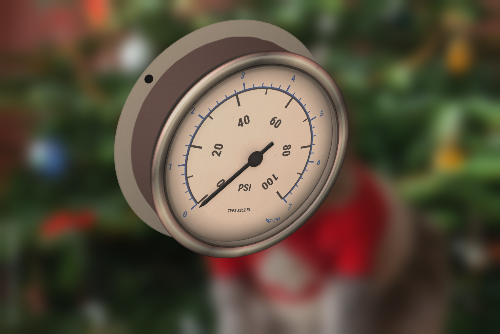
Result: 0 psi
